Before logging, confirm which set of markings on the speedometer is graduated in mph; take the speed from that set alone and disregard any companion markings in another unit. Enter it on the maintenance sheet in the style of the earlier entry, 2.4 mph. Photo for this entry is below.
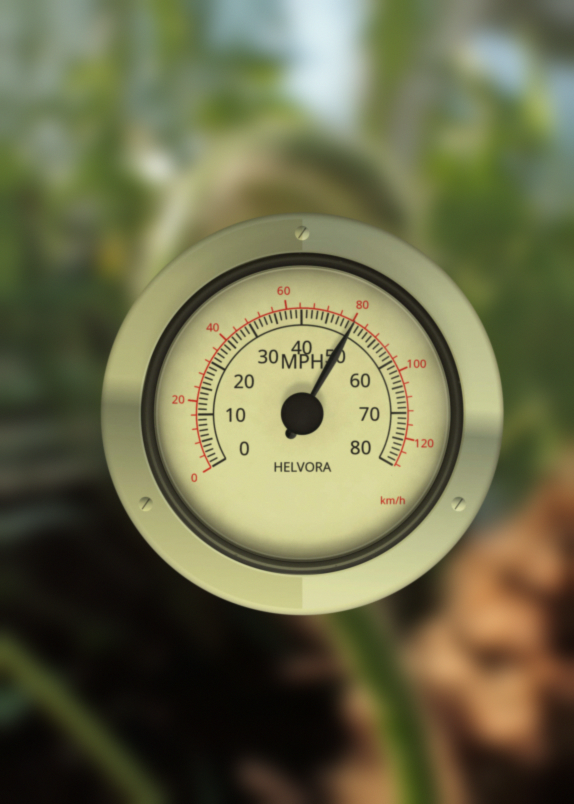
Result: 50 mph
